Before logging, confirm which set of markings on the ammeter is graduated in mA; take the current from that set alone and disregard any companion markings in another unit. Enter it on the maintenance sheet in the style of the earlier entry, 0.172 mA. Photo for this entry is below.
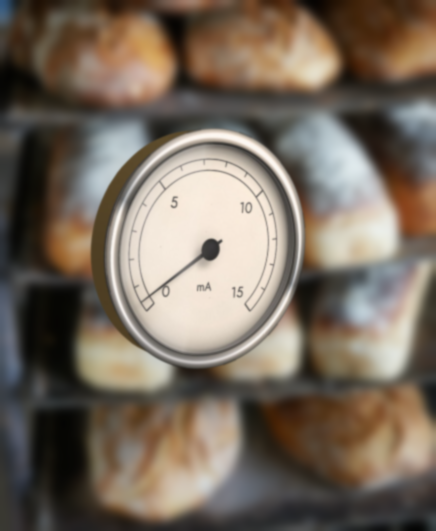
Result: 0.5 mA
